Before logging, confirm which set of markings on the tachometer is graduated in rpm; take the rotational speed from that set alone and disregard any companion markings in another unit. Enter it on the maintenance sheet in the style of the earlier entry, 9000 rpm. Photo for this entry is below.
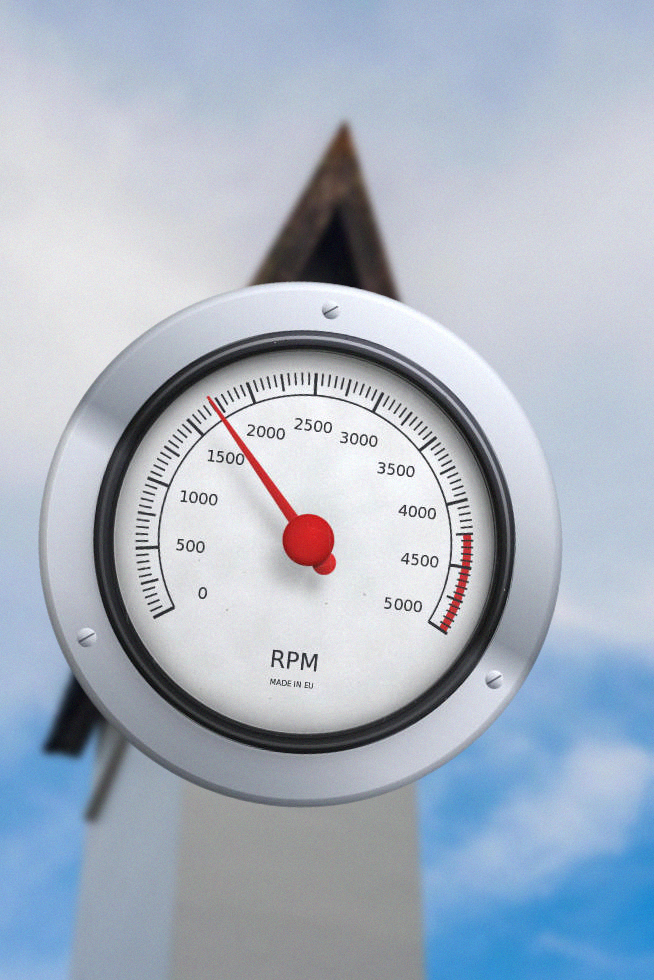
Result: 1700 rpm
